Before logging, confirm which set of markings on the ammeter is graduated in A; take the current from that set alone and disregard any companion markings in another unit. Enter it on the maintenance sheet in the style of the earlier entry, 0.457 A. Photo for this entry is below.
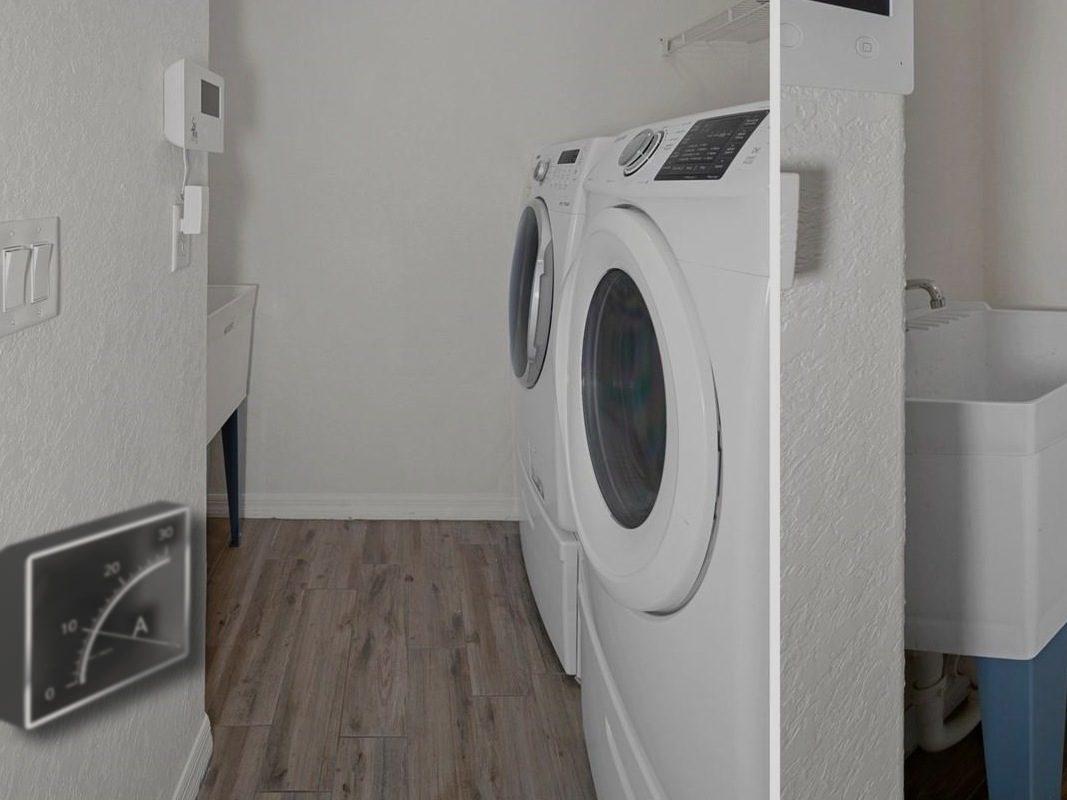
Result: 10 A
